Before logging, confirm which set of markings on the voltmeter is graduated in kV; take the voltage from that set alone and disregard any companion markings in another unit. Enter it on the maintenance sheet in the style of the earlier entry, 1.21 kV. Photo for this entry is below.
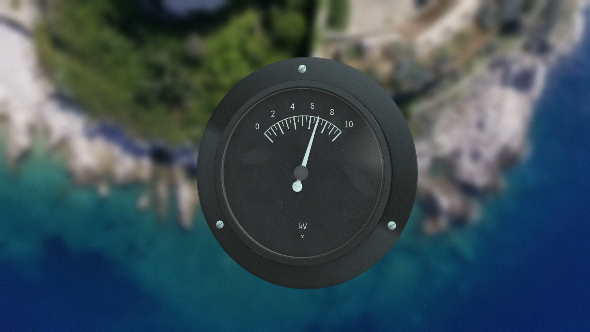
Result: 7 kV
